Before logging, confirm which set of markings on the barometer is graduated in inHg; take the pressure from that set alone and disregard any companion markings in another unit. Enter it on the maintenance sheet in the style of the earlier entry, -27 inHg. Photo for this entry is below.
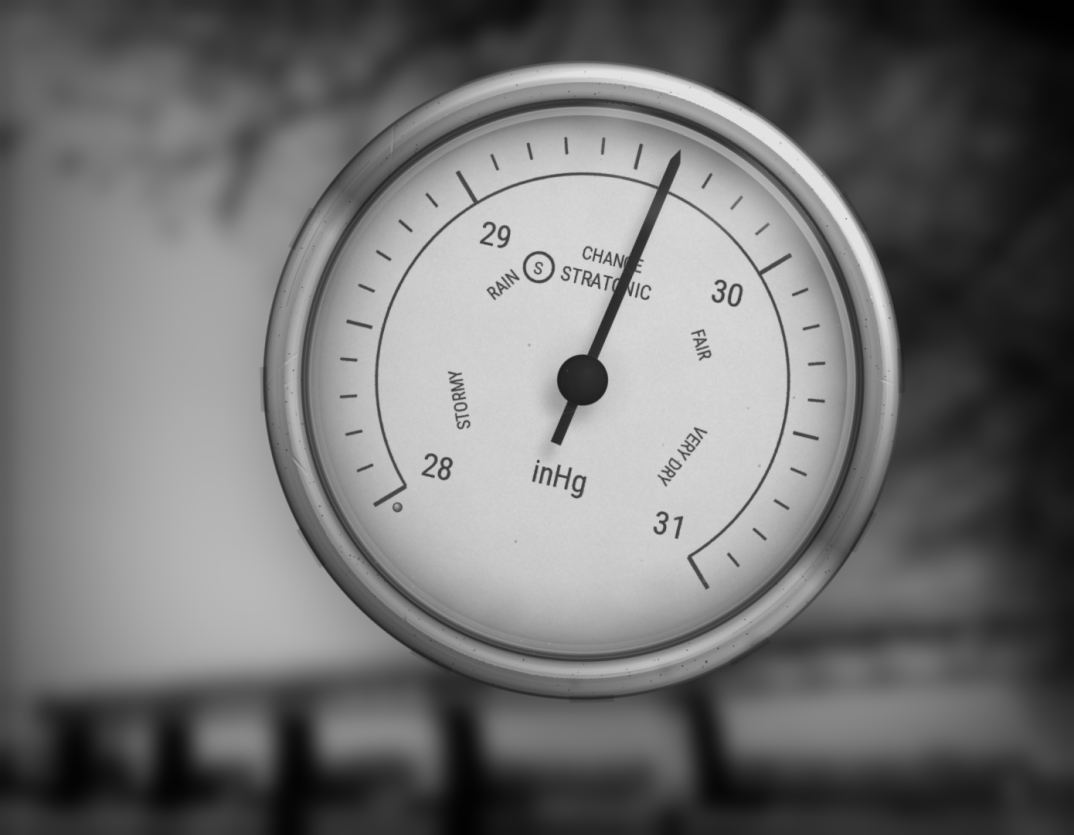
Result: 29.6 inHg
